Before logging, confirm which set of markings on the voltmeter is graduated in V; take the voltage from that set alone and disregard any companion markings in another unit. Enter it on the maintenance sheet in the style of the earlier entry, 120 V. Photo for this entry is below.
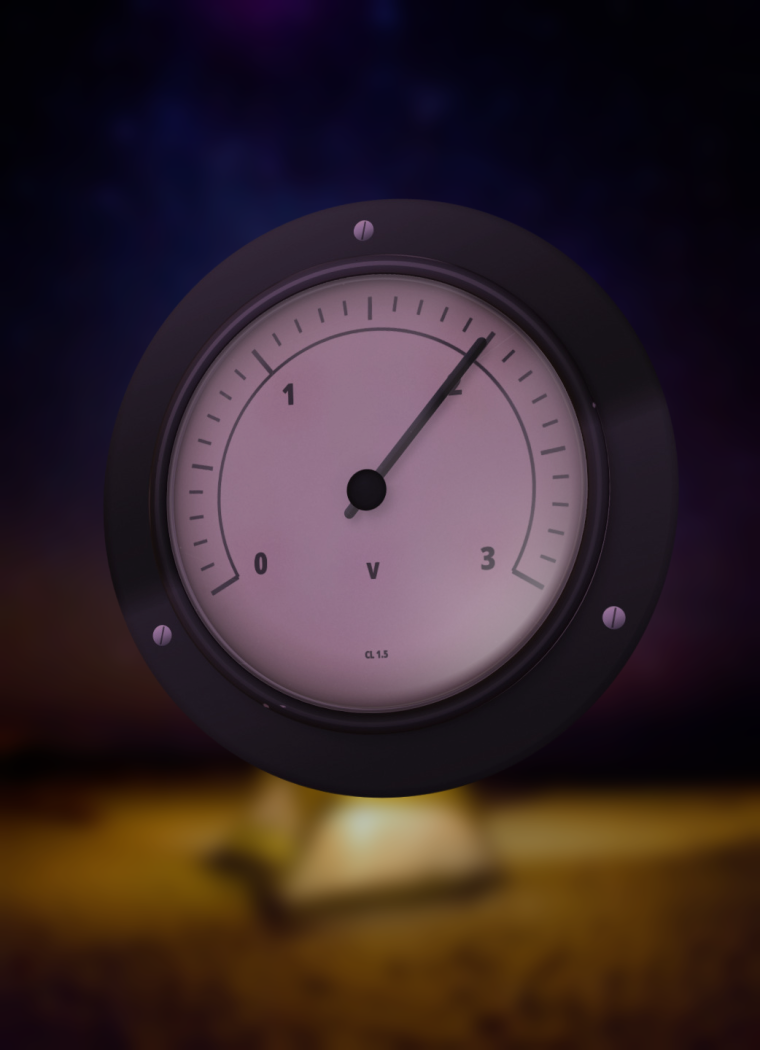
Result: 2 V
